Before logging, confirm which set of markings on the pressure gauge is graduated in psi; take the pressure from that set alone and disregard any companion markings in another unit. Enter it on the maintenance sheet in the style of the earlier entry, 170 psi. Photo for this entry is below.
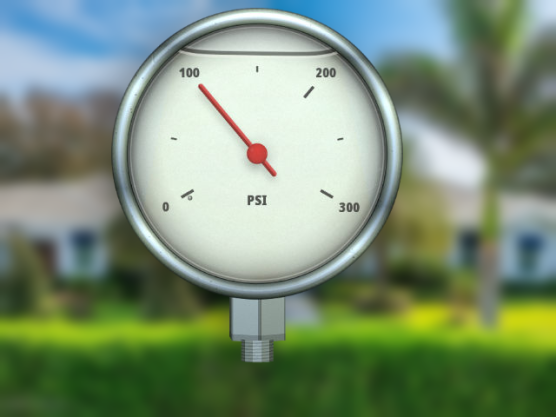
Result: 100 psi
